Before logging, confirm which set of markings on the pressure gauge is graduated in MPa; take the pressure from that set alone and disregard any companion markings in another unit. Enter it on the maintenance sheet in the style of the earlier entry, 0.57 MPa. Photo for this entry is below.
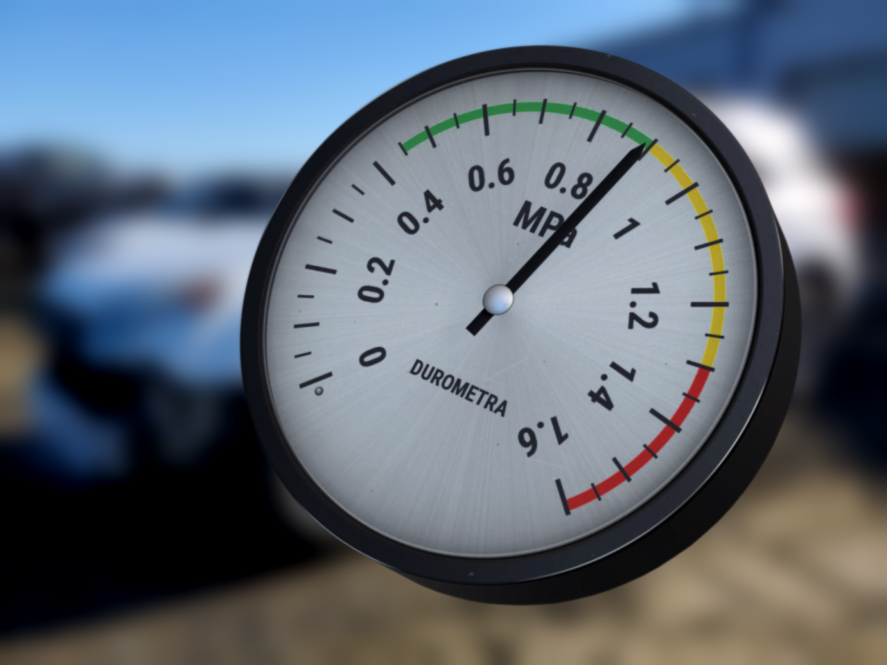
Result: 0.9 MPa
